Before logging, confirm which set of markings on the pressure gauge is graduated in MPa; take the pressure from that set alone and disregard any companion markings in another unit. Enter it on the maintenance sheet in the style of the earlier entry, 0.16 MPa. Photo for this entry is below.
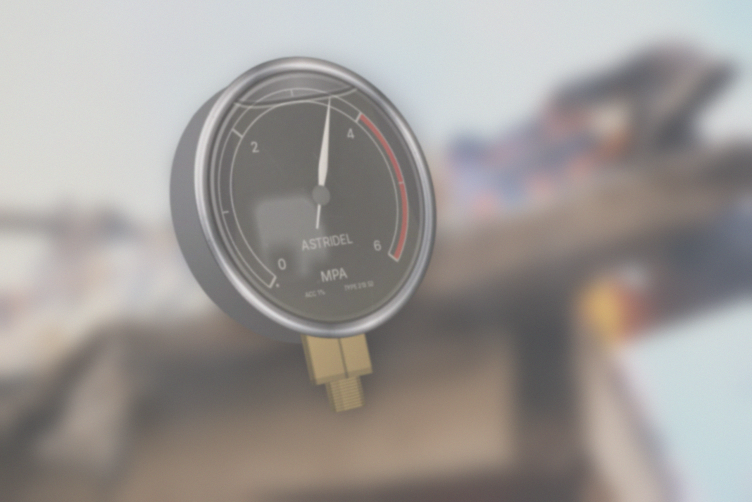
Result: 3.5 MPa
